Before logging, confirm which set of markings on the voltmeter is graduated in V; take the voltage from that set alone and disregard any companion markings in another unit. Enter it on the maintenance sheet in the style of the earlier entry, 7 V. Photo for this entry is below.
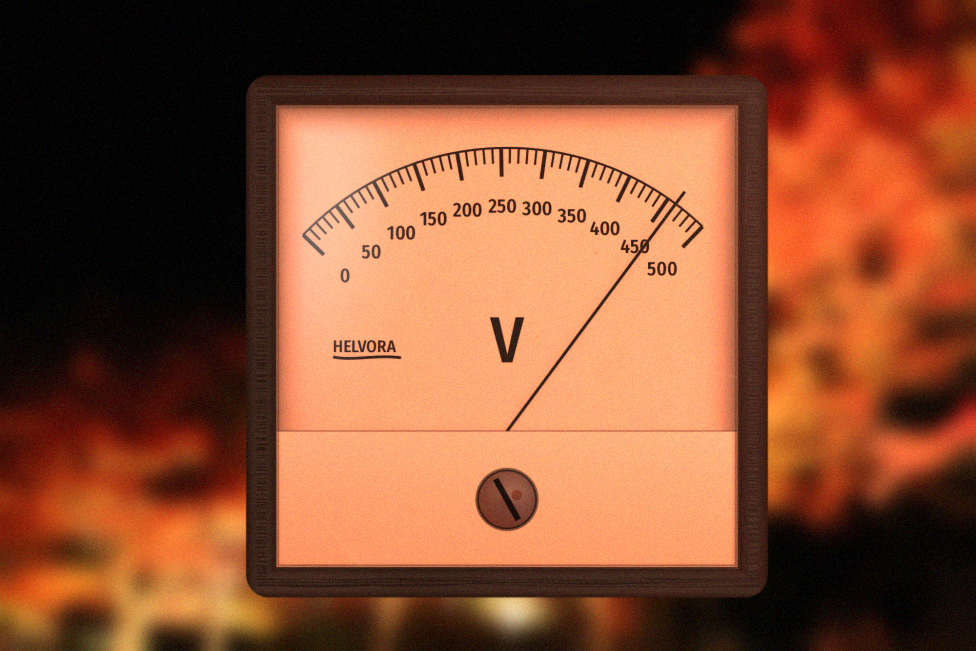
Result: 460 V
